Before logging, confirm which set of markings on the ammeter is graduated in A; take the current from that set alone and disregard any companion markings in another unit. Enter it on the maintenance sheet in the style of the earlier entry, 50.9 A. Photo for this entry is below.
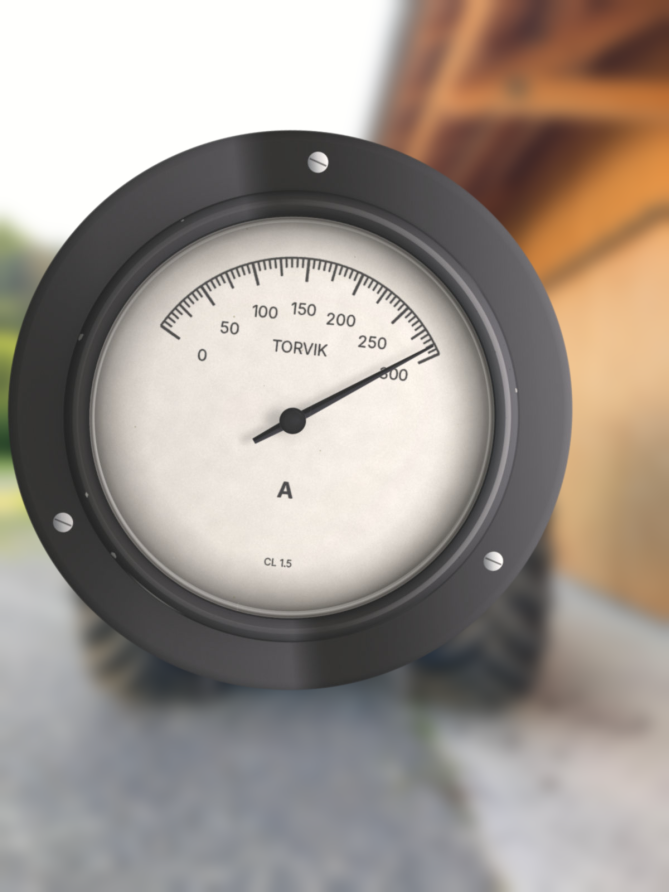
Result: 290 A
